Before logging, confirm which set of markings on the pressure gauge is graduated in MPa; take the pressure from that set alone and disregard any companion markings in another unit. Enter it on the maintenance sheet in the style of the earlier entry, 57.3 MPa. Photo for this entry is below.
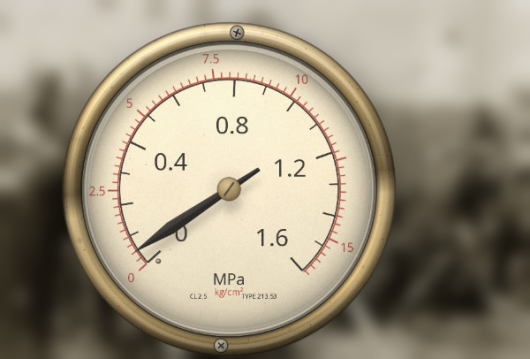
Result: 0.05 MPa
